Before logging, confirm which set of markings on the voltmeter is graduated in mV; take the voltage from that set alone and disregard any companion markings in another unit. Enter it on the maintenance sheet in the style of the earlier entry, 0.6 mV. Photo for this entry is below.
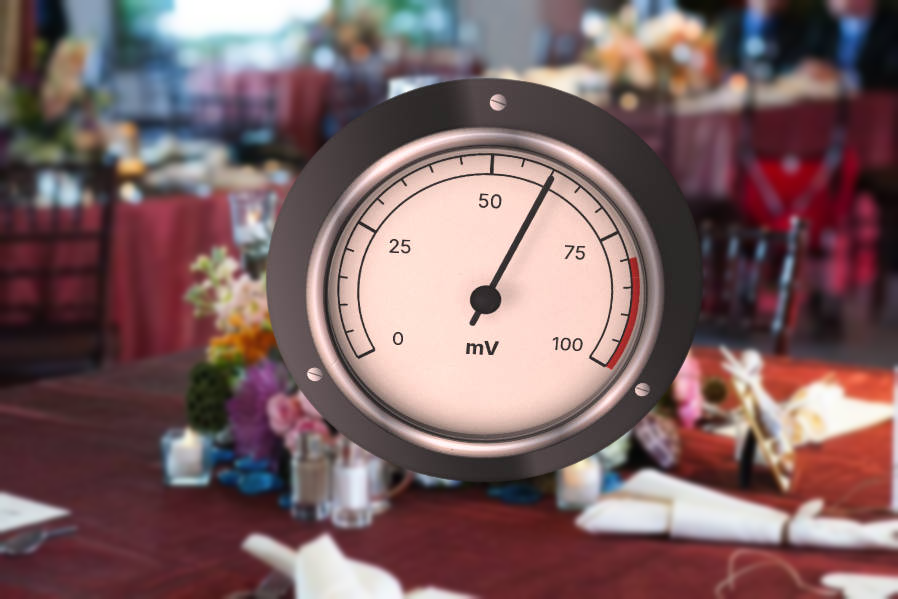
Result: 60 mV
